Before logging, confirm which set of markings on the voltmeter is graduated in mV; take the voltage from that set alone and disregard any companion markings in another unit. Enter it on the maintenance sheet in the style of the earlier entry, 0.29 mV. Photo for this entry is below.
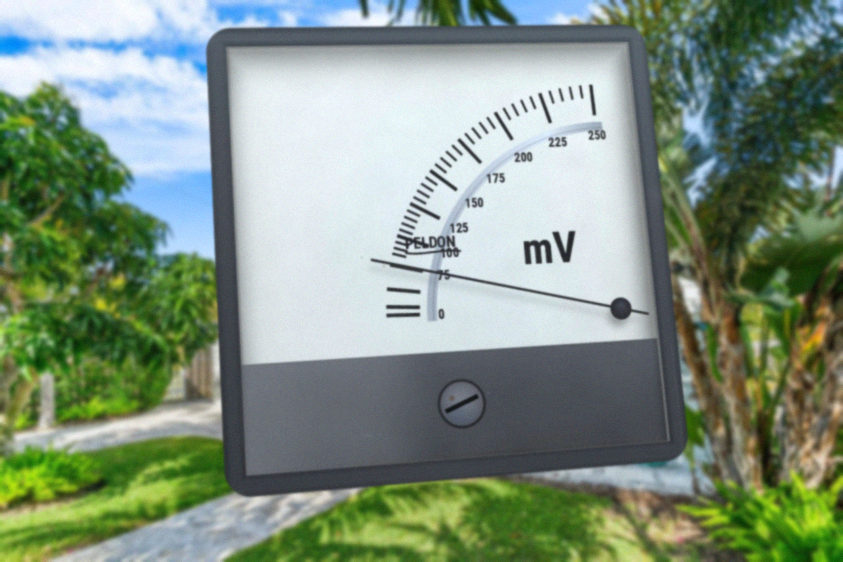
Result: 75 mV
